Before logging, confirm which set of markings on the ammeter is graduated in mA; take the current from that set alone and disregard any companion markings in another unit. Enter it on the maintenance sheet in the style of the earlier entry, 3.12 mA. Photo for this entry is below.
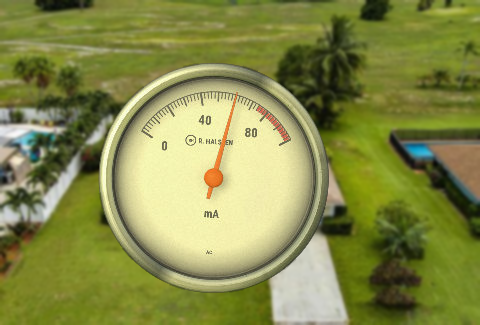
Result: 60 mA
